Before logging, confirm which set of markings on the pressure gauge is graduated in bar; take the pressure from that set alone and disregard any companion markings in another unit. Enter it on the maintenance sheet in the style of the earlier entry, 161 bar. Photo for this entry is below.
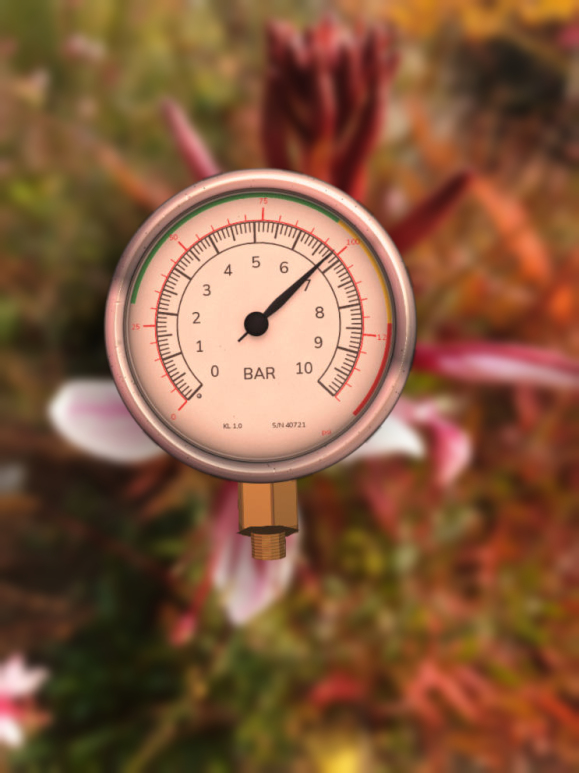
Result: 6.8 bar
